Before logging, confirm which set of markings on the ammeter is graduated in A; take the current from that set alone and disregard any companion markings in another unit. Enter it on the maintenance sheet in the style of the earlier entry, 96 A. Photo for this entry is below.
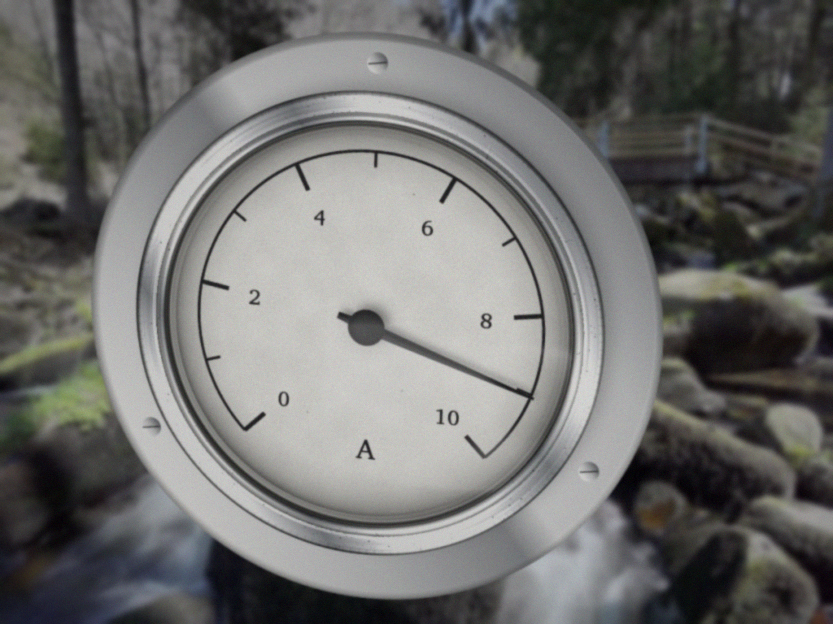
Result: 9 A
